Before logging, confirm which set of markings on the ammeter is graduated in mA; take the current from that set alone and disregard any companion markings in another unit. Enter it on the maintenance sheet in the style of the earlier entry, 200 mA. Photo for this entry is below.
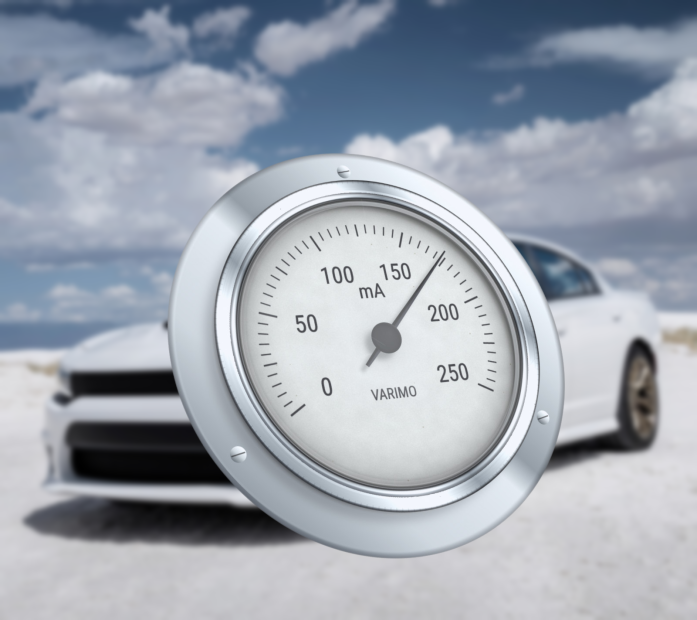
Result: 172.5 mA
